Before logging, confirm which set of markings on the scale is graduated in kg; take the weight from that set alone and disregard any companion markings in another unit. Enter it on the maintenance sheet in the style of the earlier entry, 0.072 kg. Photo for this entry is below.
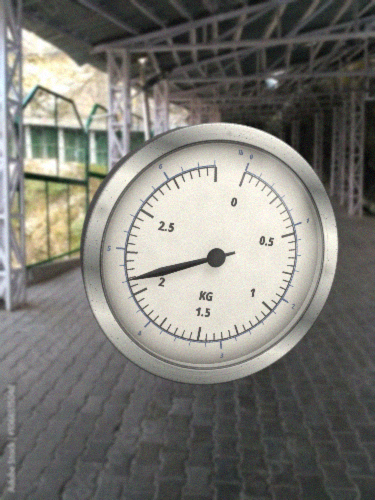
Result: 2.1 kg
